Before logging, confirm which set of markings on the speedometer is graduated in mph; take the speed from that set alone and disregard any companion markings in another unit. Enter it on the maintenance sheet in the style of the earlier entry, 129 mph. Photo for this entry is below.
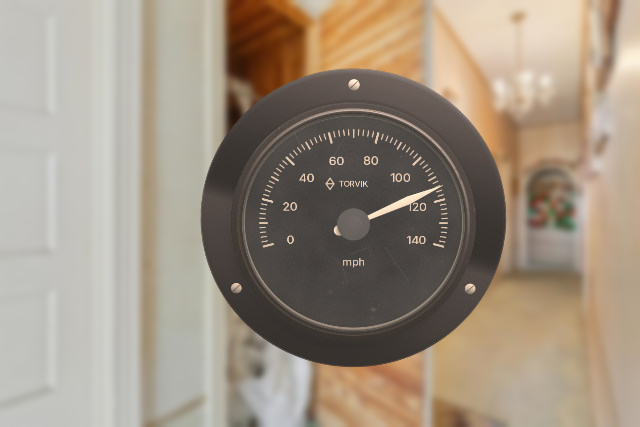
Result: 114 mph
